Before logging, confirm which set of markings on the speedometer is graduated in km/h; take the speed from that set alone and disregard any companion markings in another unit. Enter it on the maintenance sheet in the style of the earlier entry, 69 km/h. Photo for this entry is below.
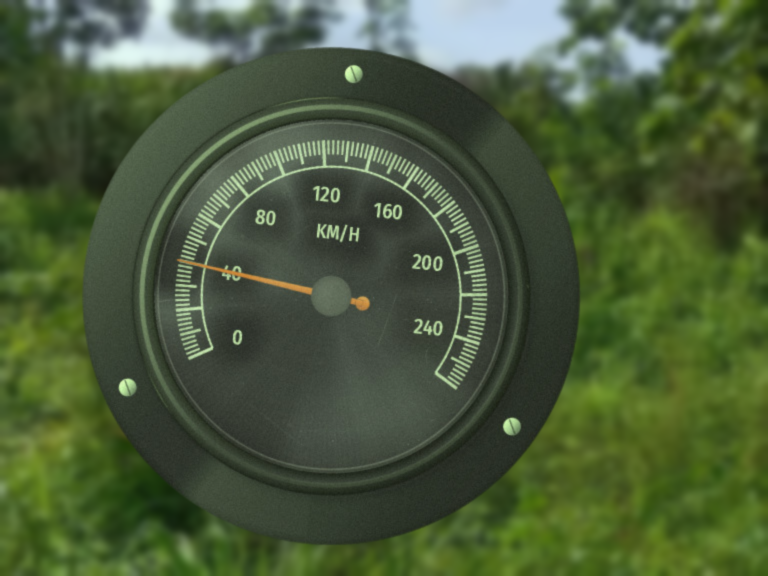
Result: 40 km/h
